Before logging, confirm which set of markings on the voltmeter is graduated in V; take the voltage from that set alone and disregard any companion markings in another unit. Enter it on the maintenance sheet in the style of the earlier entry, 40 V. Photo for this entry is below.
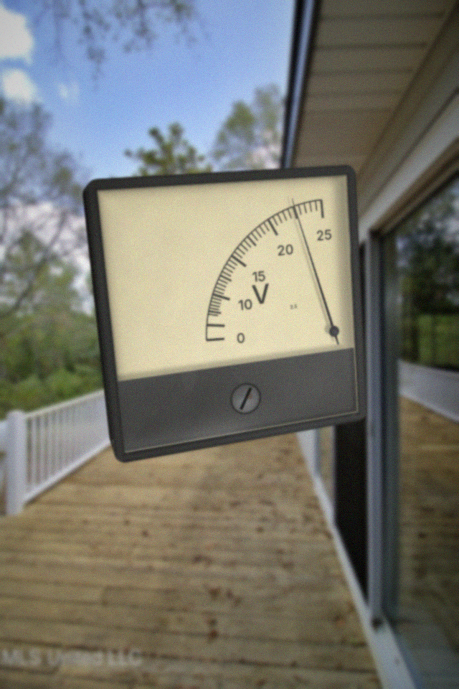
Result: 22.5 V
